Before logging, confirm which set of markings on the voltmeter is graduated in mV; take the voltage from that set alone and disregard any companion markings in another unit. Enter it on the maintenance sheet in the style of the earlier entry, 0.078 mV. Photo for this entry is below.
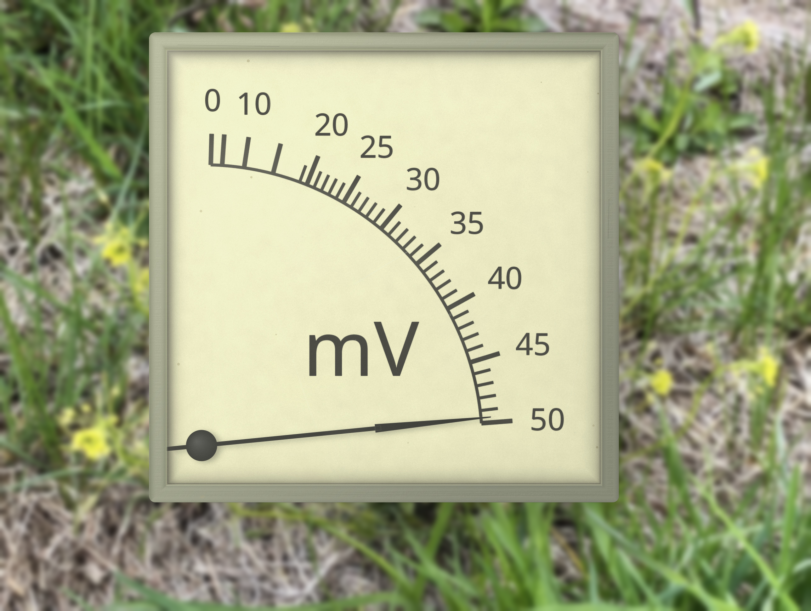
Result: 49.5 mV
